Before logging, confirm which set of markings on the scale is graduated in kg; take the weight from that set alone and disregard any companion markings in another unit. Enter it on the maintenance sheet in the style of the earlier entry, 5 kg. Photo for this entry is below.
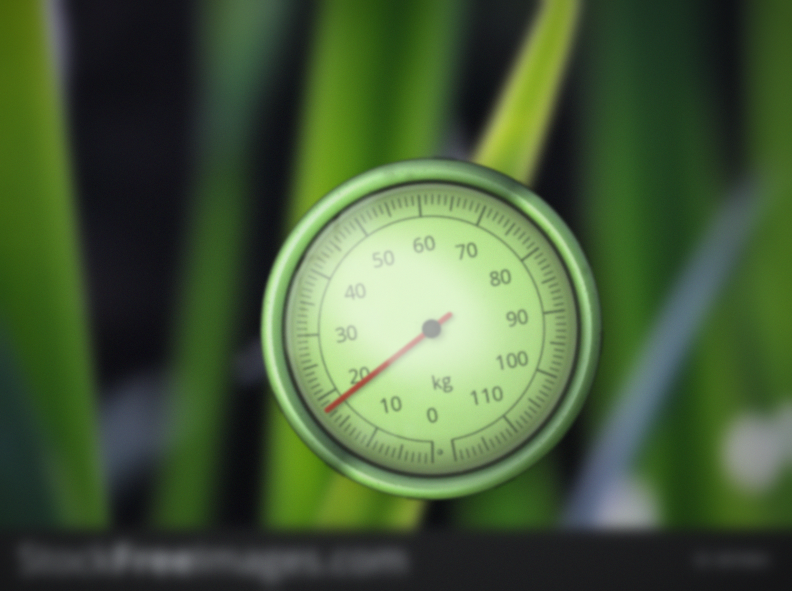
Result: 18 kg
